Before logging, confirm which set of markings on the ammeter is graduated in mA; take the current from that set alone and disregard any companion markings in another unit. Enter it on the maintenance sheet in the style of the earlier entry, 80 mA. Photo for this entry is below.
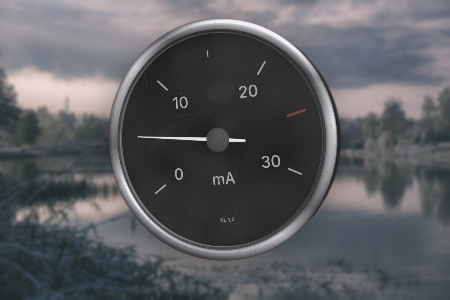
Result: 5 mA
